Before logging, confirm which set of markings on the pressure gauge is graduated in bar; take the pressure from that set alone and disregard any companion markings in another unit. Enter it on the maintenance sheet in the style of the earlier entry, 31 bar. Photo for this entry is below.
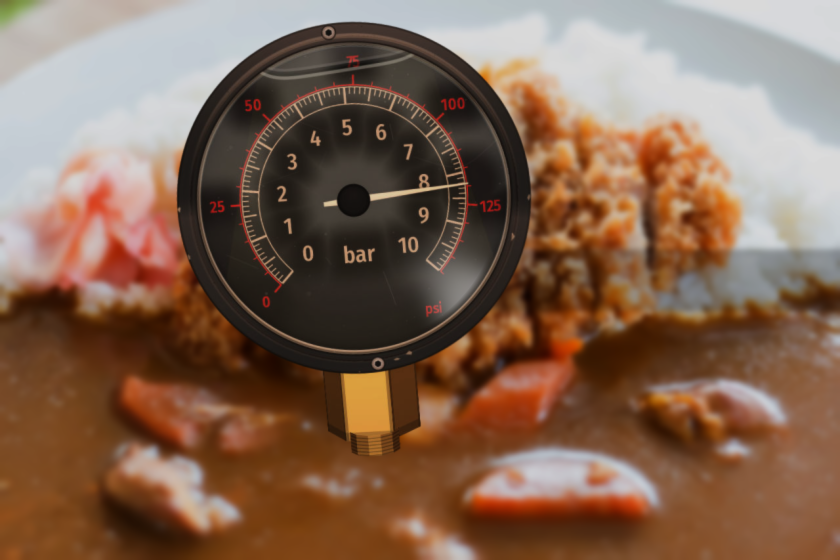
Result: 8.2 bar
